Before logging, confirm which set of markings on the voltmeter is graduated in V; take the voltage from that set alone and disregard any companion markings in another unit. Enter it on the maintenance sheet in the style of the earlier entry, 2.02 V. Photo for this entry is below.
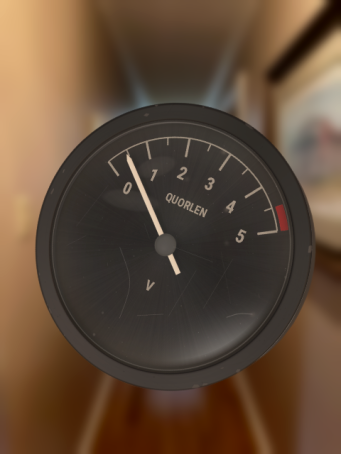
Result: 0.5 V
